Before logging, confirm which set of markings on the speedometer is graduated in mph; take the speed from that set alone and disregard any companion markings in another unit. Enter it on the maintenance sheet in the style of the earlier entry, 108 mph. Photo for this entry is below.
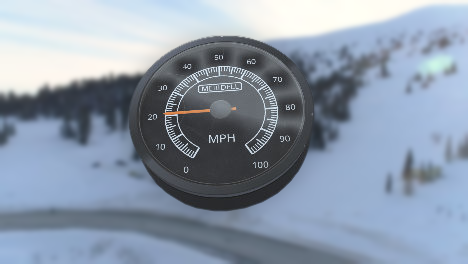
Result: 20 mph
